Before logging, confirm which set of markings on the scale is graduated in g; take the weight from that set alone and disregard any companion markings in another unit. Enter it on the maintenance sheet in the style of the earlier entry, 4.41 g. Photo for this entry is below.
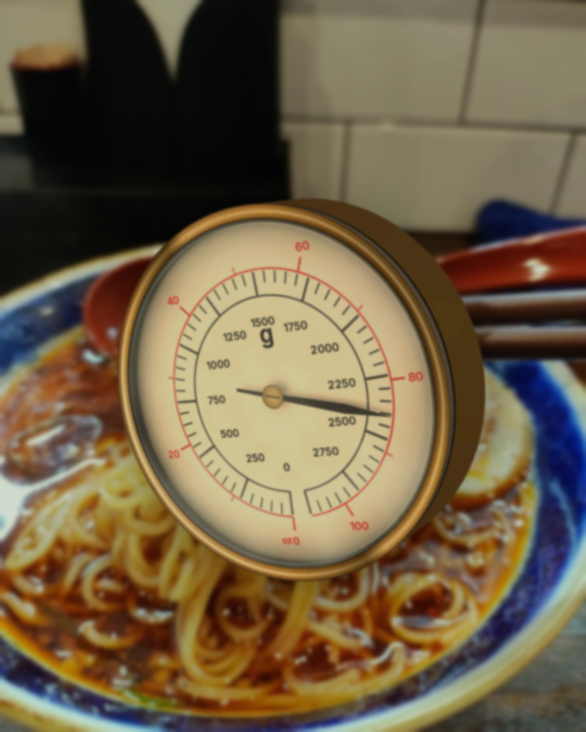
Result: 2400 g
